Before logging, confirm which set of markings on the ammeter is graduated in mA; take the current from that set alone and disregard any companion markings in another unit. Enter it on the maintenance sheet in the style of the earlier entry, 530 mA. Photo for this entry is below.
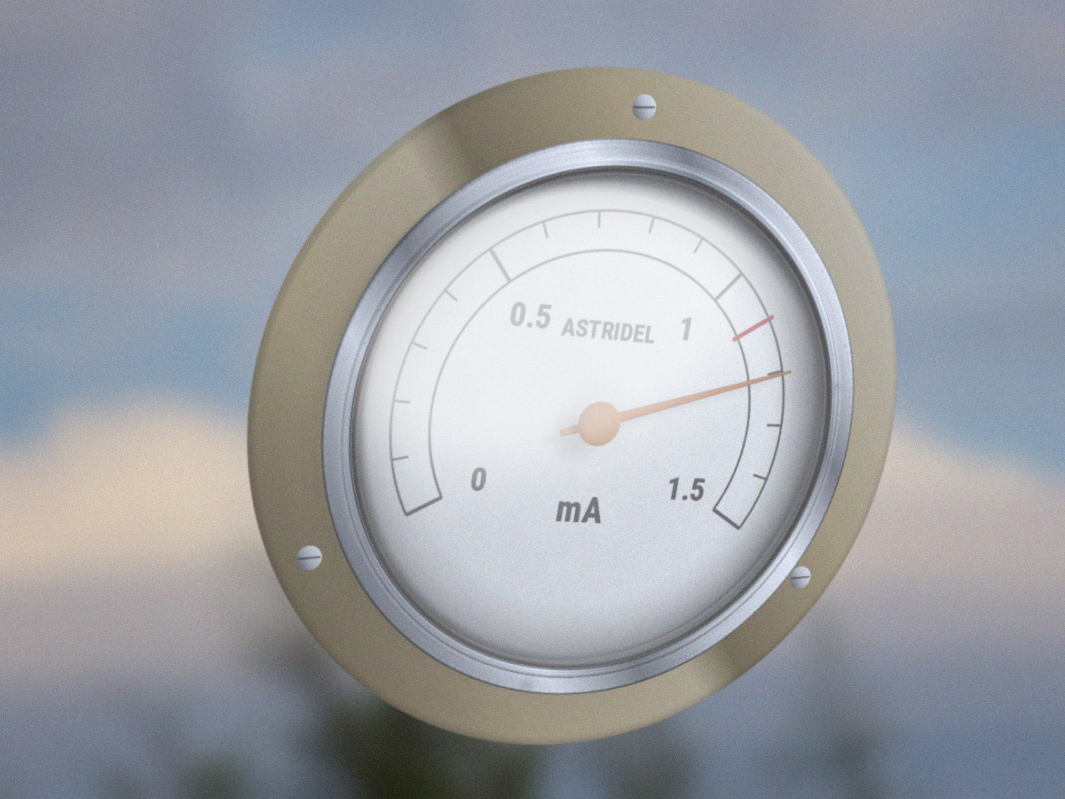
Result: 1.2 mA
